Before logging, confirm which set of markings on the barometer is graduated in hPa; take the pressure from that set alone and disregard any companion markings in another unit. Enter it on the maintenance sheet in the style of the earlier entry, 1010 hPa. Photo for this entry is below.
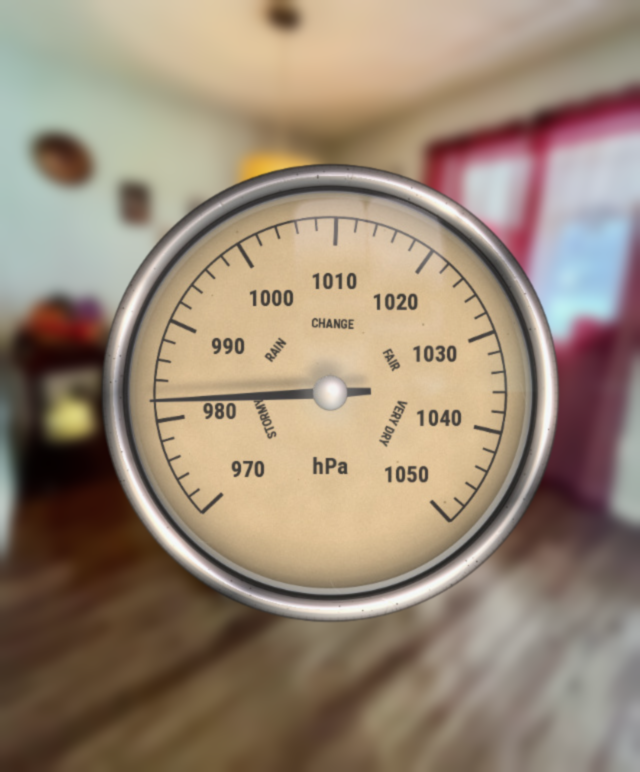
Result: 982 hPa
